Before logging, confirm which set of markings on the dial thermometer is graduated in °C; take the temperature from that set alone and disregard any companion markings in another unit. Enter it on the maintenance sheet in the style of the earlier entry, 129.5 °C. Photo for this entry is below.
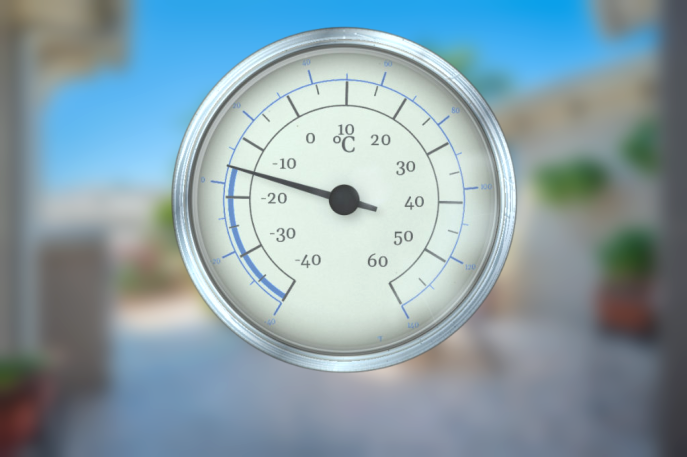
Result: -15 °C
